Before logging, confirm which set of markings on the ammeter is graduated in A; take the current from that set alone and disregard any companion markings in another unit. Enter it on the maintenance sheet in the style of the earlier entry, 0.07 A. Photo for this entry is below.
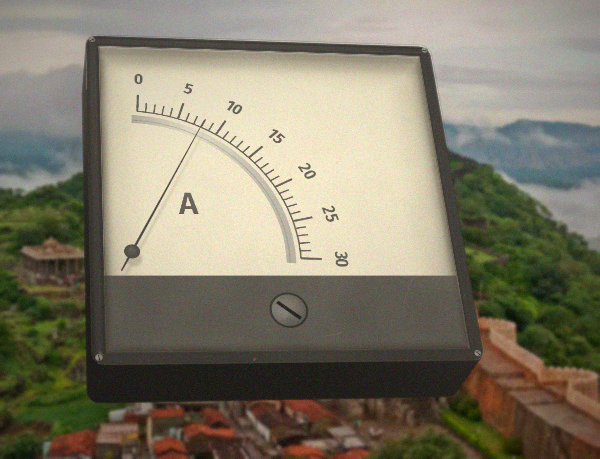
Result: 8 A
